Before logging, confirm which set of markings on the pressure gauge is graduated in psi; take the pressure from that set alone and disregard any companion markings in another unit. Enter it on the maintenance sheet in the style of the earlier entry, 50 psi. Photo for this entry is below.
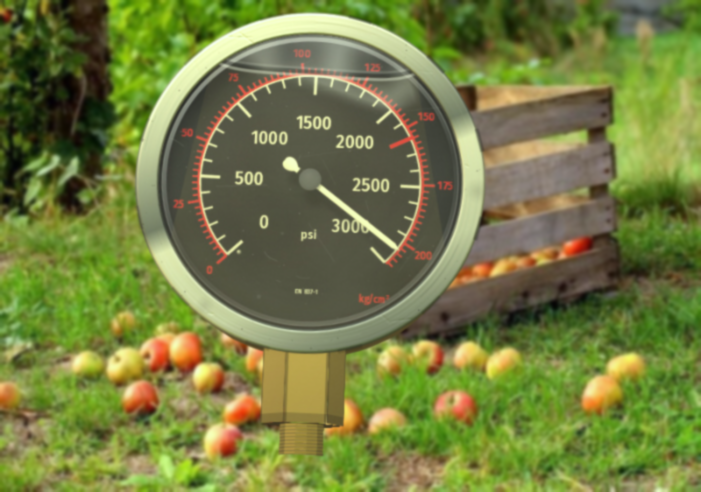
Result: 2900 psi
